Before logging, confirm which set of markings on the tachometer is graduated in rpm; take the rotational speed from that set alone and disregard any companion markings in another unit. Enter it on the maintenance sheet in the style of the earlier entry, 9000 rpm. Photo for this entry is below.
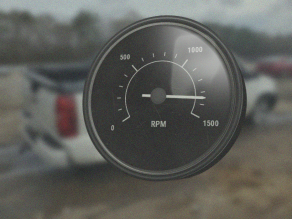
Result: 1350 rpm
